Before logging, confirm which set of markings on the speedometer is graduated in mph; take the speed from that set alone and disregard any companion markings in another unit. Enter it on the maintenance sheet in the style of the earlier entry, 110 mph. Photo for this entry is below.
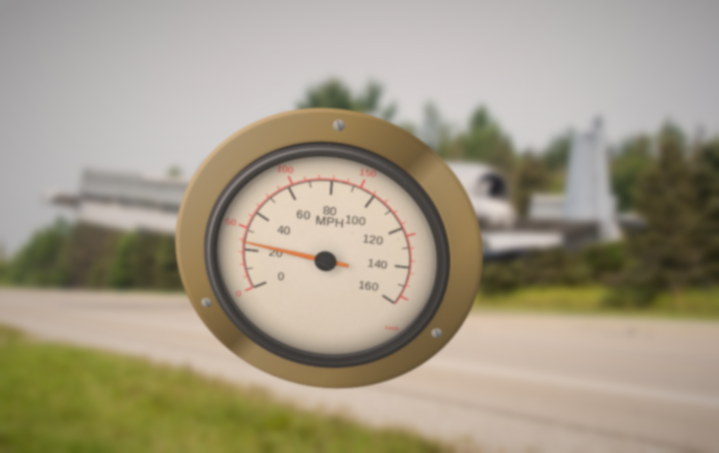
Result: 25 mph
